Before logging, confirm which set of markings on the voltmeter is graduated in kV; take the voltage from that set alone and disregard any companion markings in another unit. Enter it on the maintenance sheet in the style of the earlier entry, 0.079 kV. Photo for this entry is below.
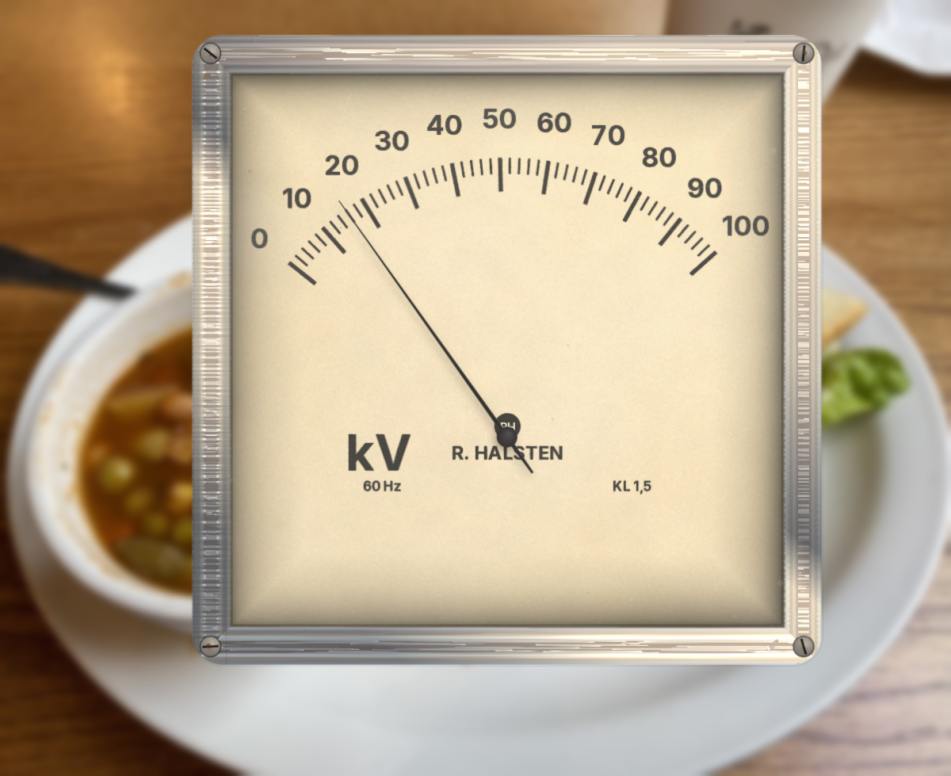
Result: 16 kV
